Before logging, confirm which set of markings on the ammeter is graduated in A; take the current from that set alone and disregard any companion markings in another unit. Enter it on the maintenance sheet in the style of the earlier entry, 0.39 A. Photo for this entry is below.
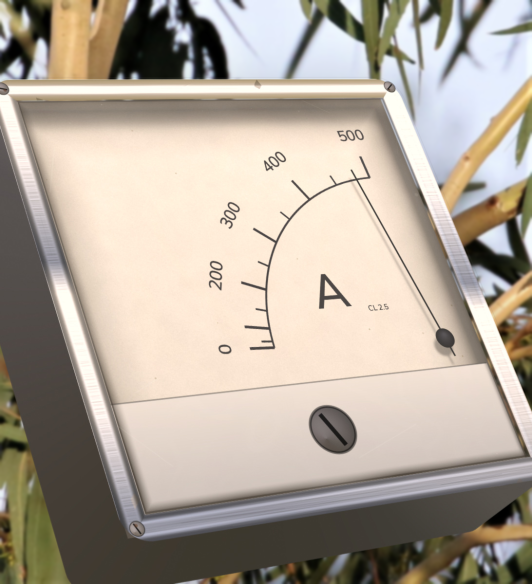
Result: 475 A
